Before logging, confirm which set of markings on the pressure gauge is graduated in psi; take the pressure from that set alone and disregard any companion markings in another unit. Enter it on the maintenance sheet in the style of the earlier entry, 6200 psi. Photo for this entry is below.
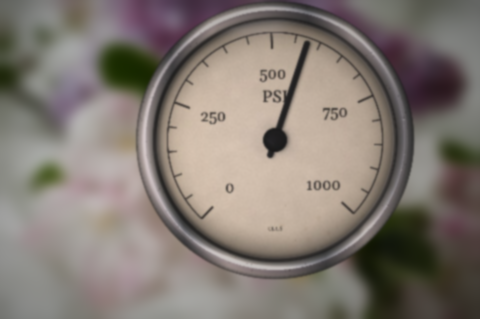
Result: 575 psi
